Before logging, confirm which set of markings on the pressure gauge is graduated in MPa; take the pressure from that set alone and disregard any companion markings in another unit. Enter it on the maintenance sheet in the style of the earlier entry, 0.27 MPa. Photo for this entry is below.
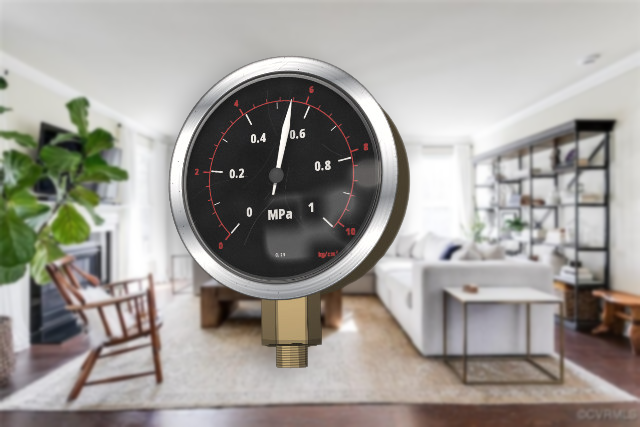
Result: 0.55 MPa
